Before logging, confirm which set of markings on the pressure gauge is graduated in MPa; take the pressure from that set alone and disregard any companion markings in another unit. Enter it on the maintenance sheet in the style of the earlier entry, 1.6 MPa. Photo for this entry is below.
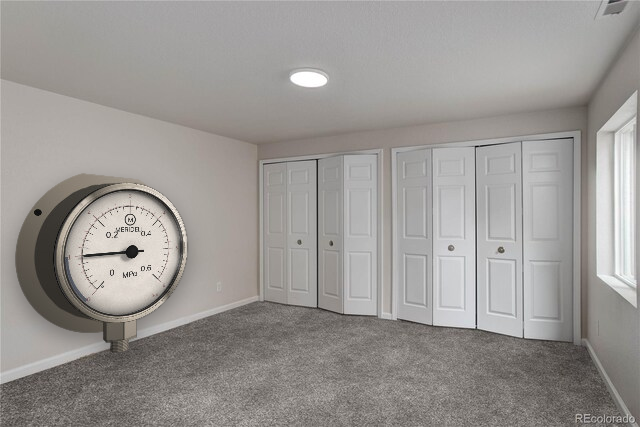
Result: 0.1 MPa
